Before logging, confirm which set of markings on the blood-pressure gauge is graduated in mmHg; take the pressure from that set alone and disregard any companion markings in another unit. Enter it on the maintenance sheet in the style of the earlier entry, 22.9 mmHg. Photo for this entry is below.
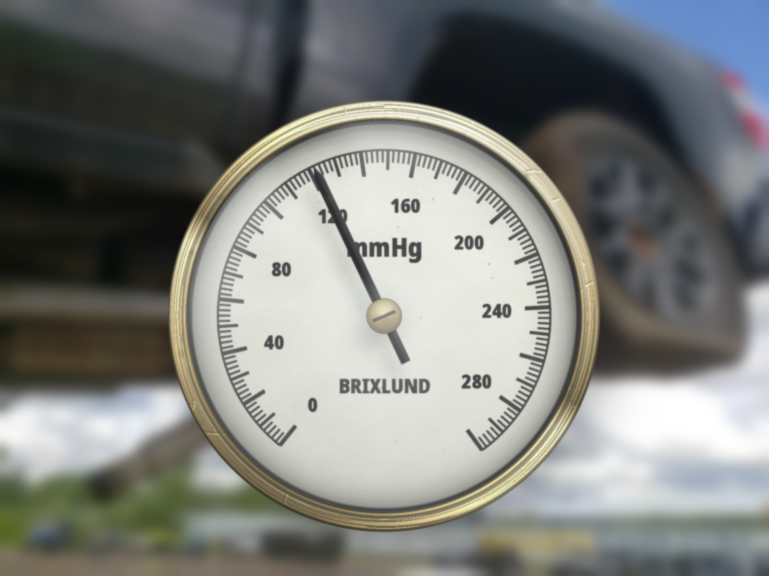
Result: 122 mmHg
